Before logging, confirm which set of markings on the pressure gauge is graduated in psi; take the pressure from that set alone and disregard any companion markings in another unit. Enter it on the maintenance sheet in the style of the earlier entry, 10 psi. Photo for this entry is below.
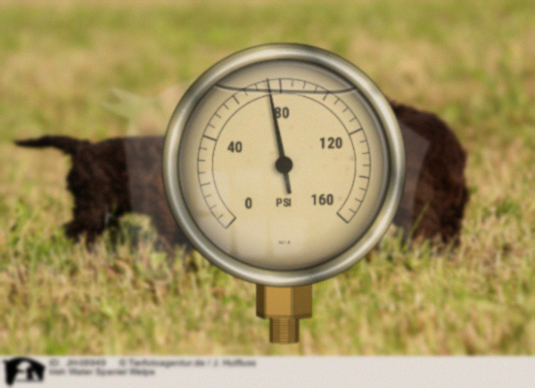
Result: 75 psi
